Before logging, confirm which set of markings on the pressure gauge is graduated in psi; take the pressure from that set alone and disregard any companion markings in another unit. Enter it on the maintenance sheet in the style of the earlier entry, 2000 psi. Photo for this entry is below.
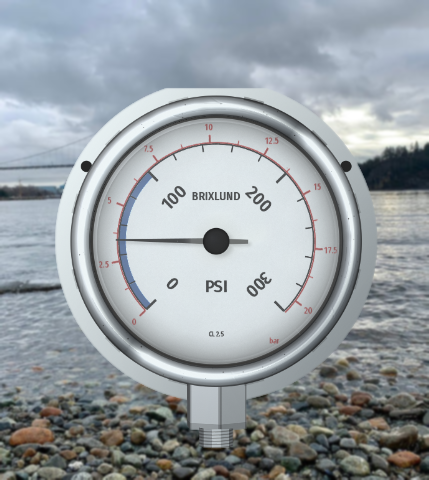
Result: 50 psi
